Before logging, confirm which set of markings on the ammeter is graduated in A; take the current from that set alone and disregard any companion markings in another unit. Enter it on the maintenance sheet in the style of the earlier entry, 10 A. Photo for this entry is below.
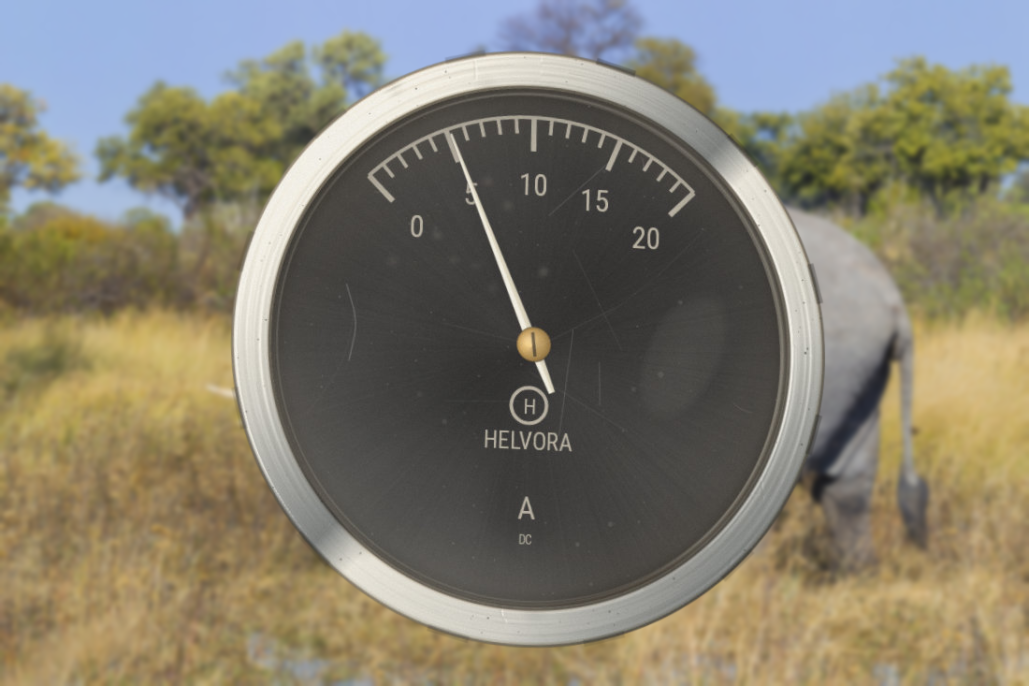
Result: 5 A
